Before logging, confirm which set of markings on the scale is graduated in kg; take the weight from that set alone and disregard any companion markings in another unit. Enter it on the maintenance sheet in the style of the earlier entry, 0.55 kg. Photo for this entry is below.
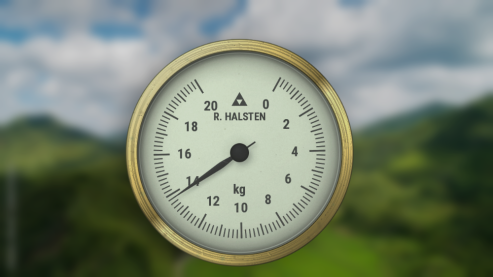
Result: 13.8 kg
